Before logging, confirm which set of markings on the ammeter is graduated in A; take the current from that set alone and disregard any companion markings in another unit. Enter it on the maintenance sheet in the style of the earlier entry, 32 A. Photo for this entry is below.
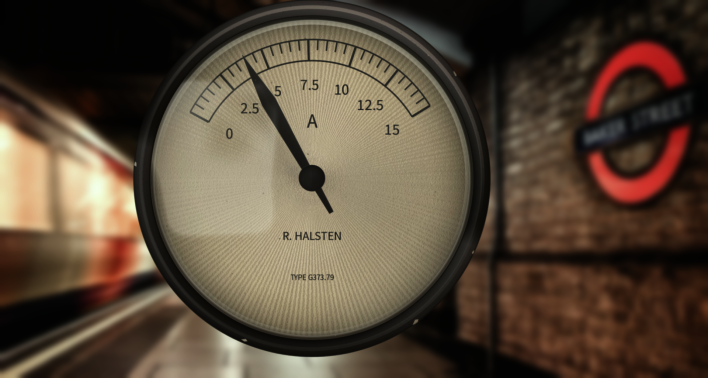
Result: 4 A
